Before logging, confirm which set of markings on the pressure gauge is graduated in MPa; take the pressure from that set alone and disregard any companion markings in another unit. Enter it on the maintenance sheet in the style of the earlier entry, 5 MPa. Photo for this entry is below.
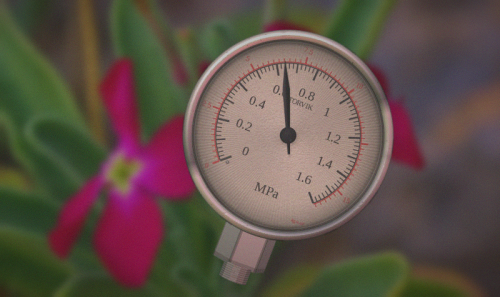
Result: 0.64 MPa
